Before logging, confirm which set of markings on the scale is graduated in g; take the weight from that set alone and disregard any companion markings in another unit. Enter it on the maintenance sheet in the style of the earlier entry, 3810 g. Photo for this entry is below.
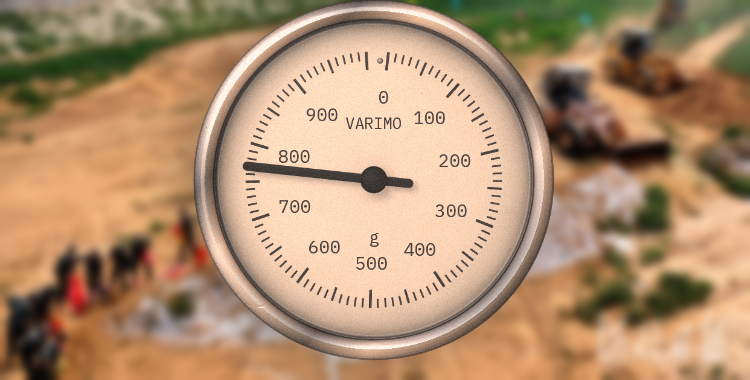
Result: 770 g
